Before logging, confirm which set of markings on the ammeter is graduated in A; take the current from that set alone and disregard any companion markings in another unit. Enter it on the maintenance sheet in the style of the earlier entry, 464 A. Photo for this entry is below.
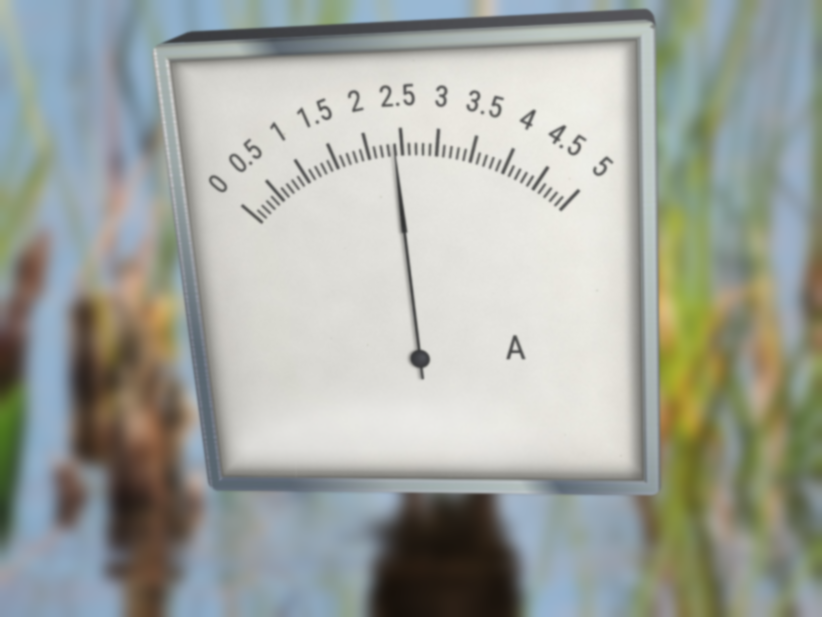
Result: 2.4 A
